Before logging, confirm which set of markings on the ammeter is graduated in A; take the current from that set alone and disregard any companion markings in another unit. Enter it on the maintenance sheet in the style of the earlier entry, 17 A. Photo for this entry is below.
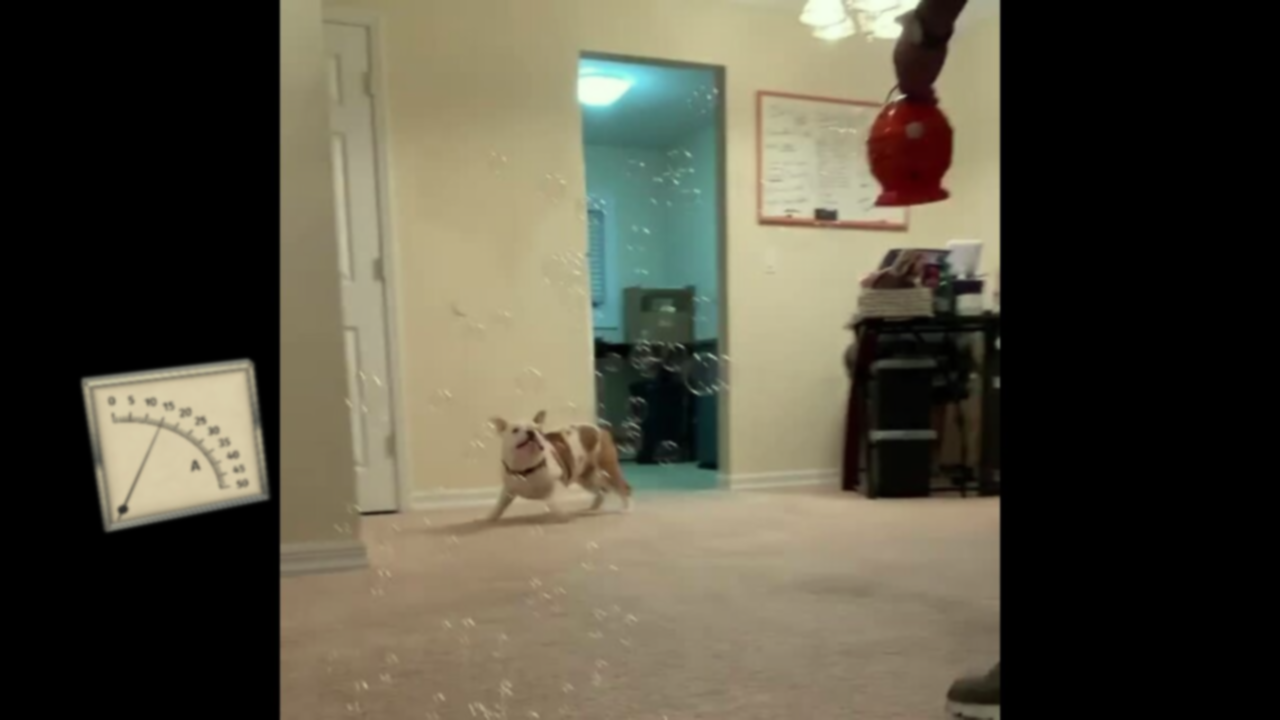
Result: 15 A
